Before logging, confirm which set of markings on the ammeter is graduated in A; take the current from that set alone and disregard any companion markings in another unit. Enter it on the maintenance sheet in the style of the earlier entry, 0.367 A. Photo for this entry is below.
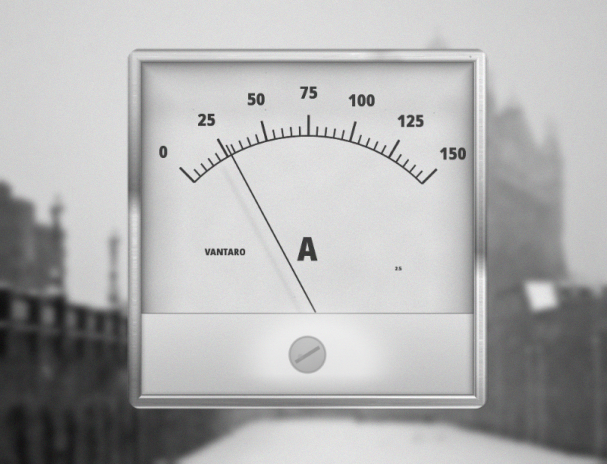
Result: 27.5 A
